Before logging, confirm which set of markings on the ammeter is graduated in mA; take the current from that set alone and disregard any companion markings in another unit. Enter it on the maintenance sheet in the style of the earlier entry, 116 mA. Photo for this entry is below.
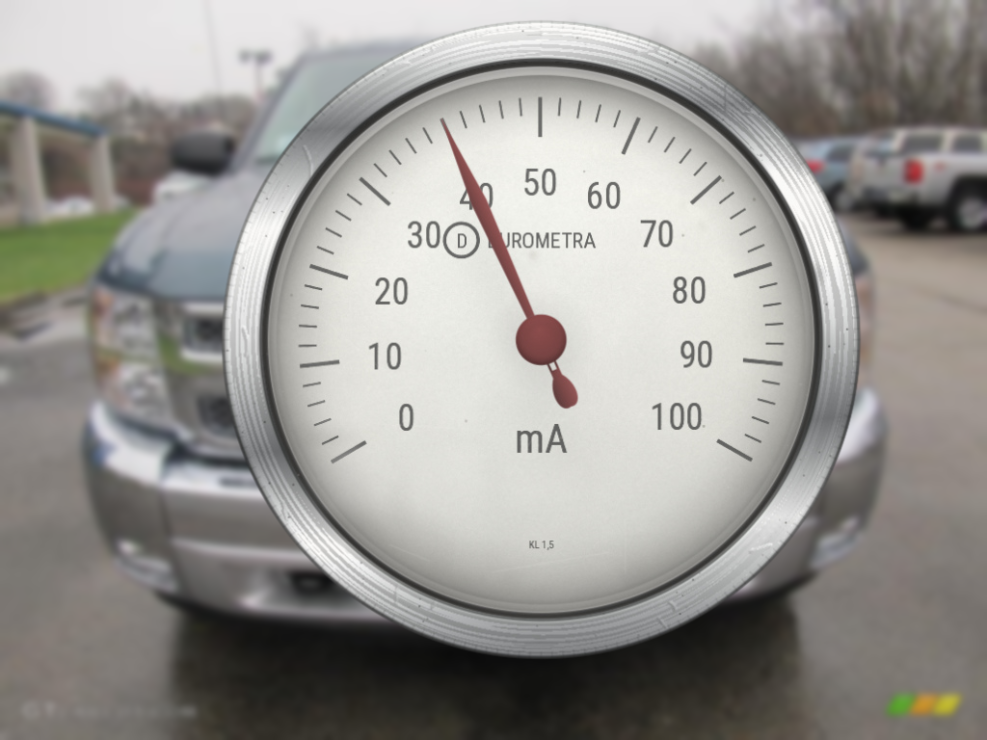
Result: 40 mA
